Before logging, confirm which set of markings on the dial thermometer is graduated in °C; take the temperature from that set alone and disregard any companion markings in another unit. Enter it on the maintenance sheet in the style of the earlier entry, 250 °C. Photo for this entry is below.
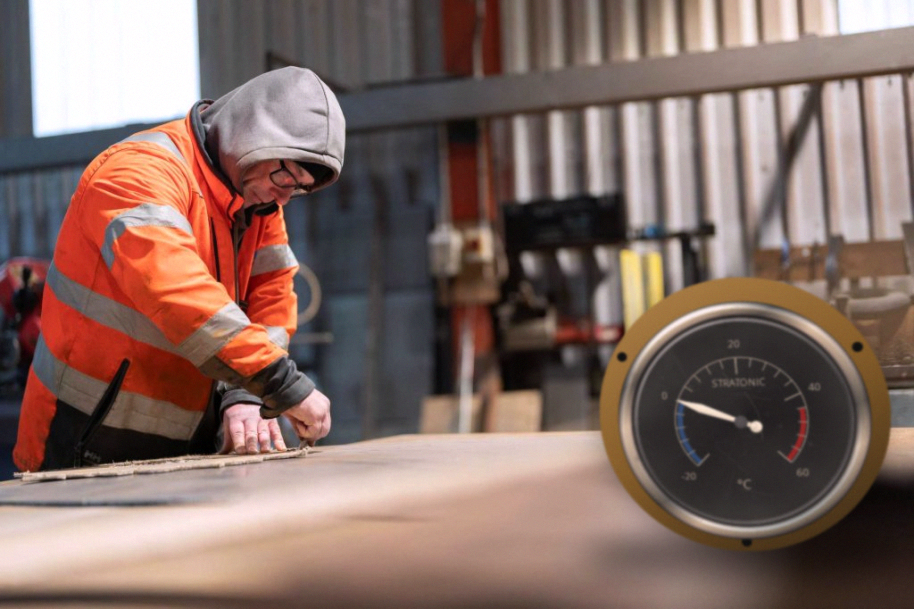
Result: 0 °C
